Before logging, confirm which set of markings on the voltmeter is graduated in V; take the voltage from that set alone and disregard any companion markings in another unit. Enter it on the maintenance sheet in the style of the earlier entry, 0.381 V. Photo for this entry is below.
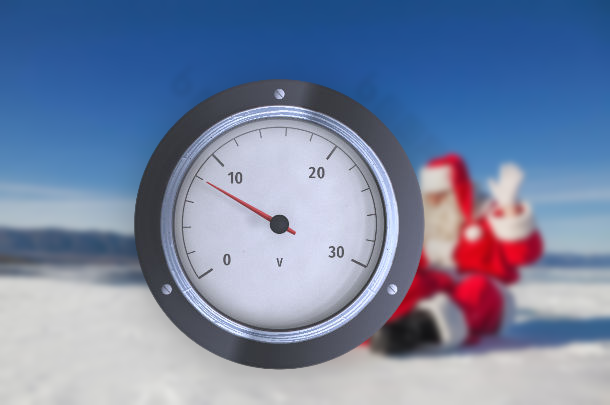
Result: 8 V
